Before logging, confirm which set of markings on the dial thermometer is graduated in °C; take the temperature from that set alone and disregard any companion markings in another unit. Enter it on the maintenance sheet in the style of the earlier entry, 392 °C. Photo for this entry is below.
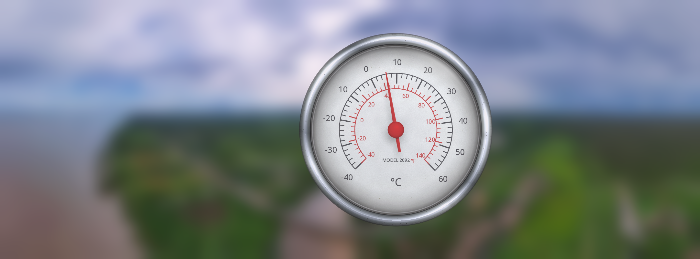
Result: 6 °C
